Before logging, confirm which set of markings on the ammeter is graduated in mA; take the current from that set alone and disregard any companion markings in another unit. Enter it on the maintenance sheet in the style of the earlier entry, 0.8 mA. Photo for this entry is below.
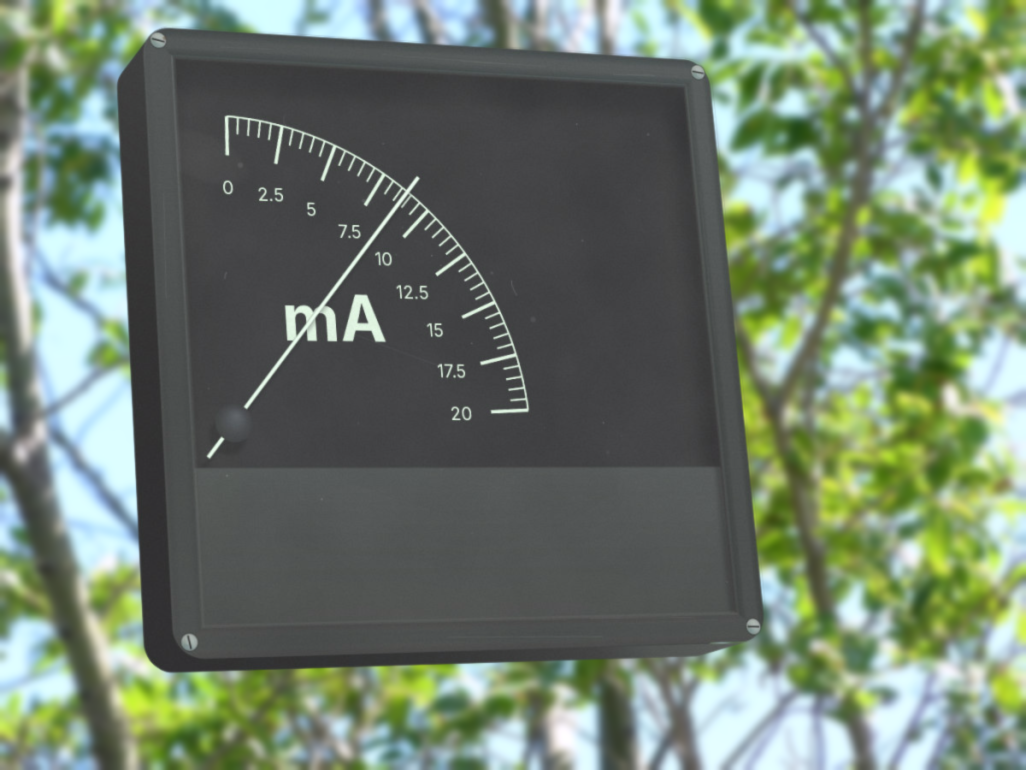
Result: 8.75 mA
